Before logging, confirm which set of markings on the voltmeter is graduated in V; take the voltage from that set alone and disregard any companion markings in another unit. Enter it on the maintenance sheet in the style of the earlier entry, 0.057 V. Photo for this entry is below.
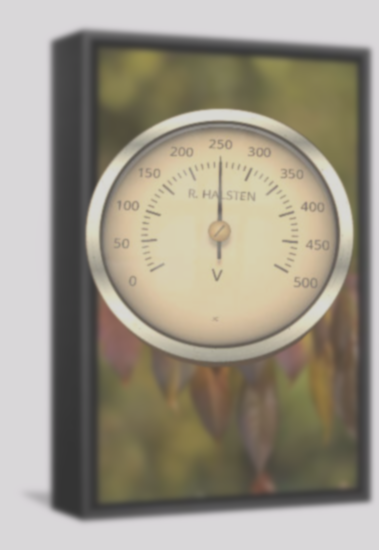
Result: 250 V
